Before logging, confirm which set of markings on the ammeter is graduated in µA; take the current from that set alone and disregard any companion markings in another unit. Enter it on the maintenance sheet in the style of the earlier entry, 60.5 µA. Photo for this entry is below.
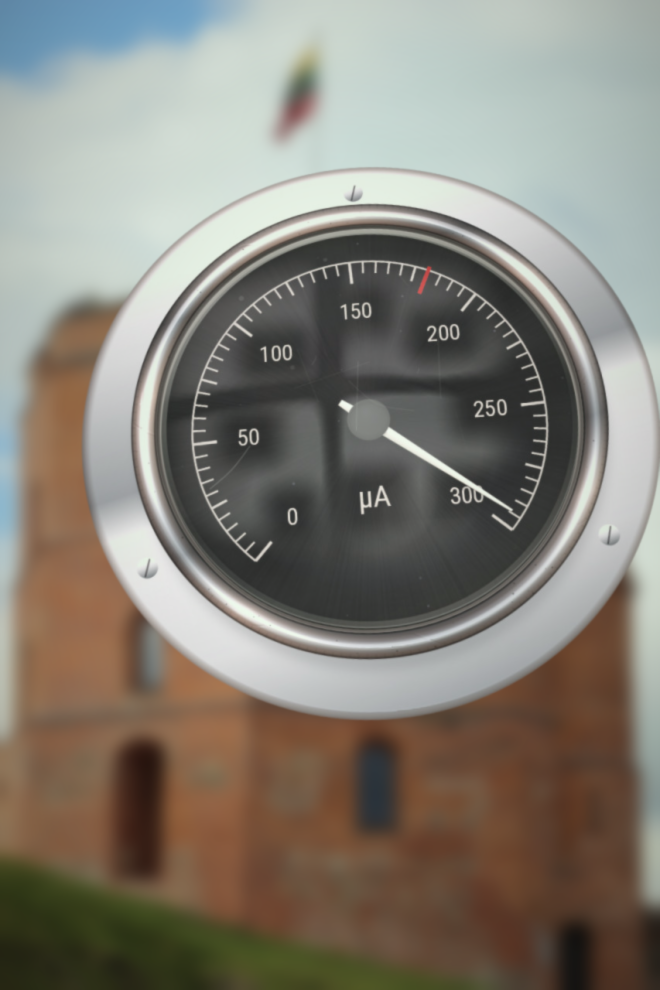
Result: 295 µA
